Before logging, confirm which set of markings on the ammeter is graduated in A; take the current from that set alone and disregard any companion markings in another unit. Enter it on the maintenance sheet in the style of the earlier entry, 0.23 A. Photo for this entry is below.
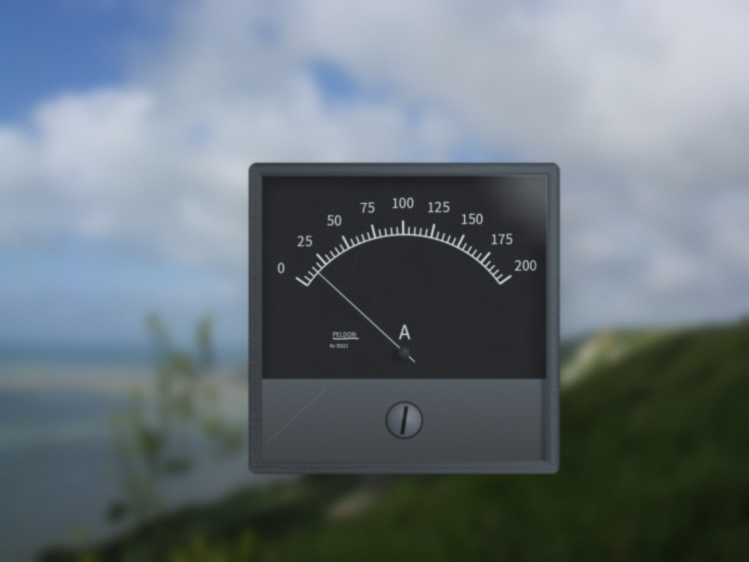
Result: 15 A
